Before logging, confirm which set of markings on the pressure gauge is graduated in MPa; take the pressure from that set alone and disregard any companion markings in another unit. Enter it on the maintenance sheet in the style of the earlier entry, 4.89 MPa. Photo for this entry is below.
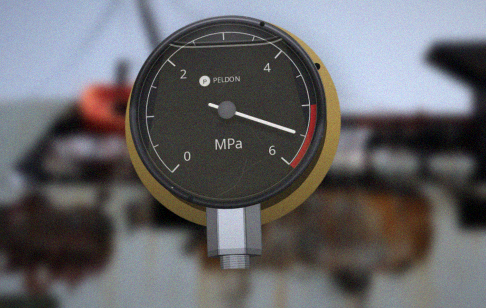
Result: 5.5 MPa
